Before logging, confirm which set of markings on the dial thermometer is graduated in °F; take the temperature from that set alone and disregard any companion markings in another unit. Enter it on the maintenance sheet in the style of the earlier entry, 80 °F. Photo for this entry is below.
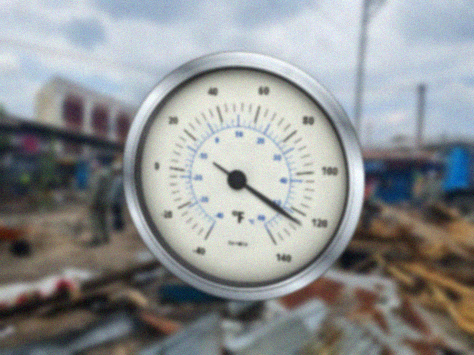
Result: 124 °F
